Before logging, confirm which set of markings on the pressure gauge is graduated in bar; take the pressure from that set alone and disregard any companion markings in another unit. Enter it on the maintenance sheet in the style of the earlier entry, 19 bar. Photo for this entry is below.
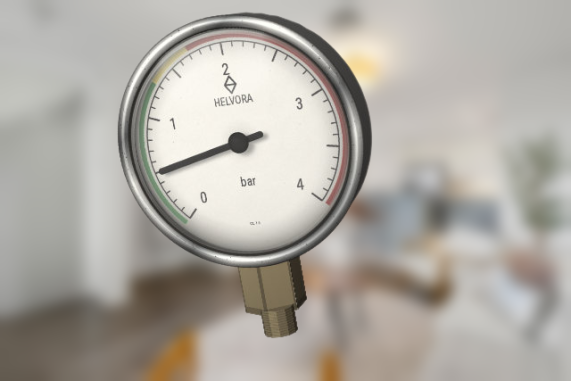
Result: 0.5 bar
